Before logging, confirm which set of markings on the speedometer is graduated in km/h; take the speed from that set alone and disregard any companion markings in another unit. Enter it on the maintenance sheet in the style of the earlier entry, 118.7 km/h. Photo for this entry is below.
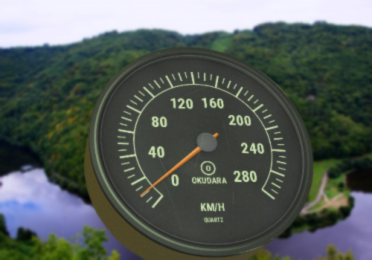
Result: 10 km/h
